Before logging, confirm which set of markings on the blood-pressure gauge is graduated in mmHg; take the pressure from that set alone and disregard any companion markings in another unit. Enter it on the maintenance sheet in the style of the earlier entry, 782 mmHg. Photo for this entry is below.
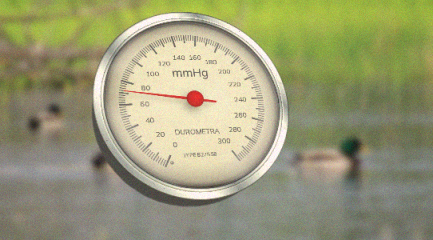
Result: 70 mmHg
